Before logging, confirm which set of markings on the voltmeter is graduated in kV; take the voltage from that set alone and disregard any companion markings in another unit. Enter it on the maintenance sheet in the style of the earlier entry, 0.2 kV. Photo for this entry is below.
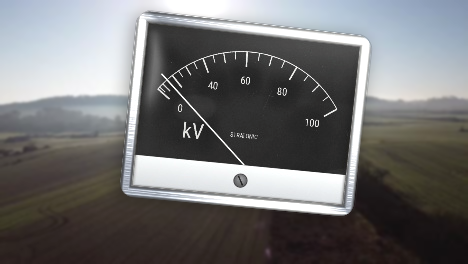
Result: 15 kV
